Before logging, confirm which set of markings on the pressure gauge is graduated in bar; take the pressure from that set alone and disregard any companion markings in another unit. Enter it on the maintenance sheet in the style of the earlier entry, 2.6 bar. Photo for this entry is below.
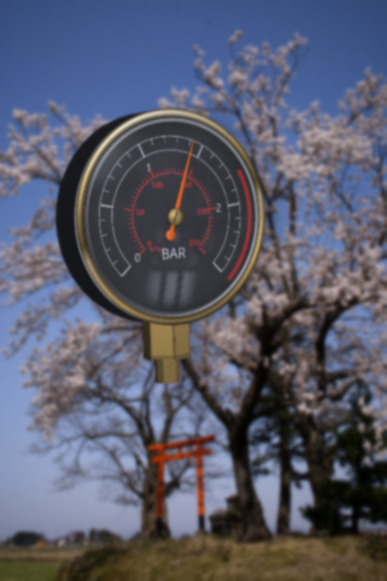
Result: 1.4 bar
